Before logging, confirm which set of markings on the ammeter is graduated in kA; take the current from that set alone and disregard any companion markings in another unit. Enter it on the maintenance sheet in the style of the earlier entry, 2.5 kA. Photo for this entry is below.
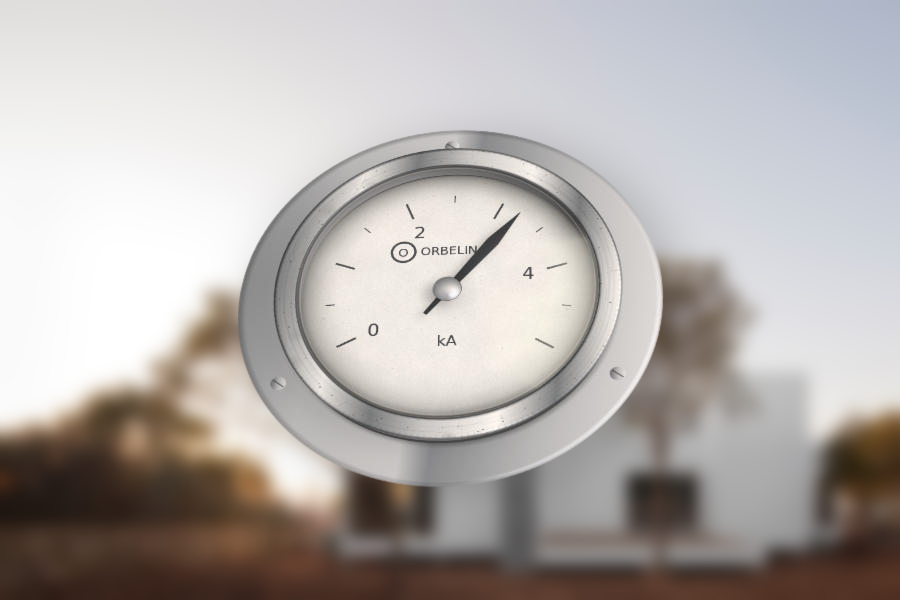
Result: 3.25 kA
